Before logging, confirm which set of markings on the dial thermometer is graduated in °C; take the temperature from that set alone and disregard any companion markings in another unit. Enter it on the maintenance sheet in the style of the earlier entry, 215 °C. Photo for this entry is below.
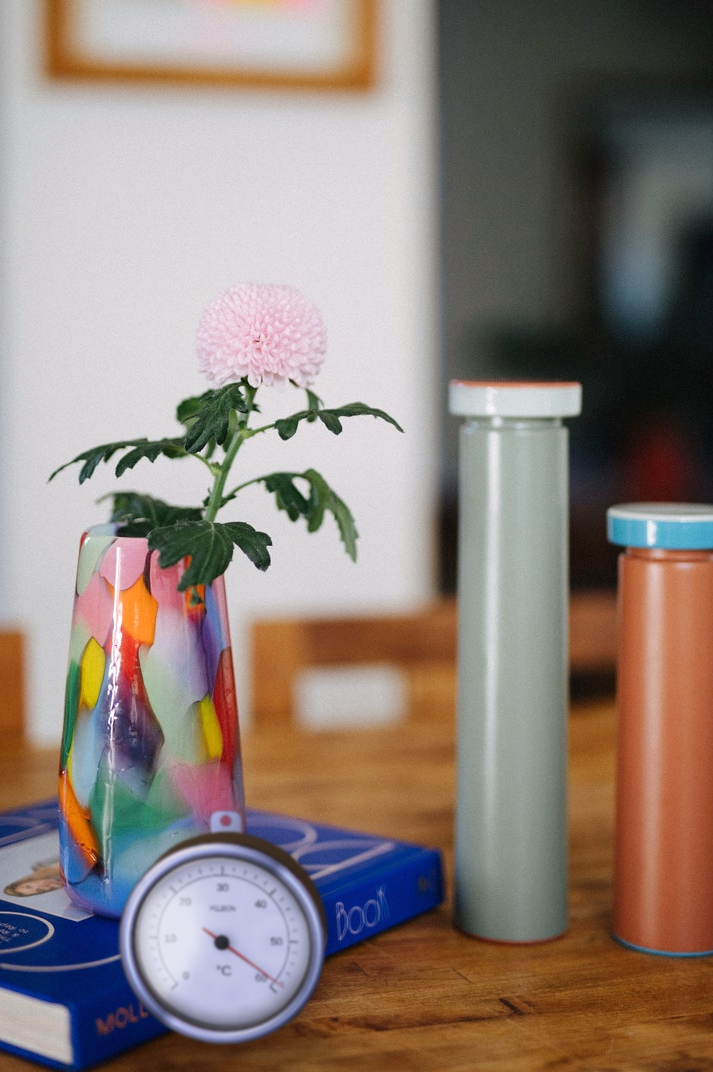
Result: 58 °C
